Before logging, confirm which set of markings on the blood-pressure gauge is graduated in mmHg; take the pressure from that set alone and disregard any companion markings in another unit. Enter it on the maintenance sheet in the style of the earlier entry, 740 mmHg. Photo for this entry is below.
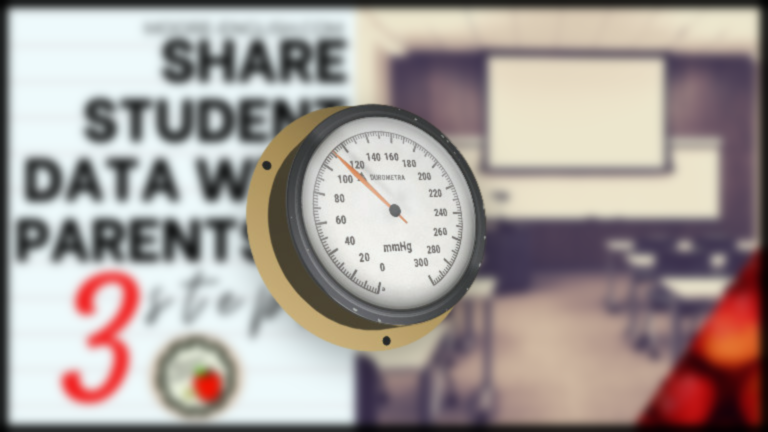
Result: 110 mmHg
